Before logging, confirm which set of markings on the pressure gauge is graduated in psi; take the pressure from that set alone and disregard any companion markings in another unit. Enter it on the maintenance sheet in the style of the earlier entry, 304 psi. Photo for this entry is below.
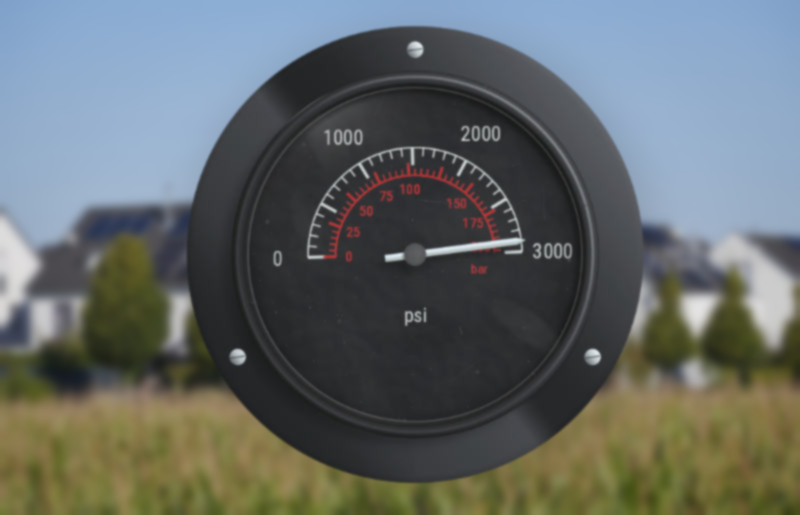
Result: 2900 psi
